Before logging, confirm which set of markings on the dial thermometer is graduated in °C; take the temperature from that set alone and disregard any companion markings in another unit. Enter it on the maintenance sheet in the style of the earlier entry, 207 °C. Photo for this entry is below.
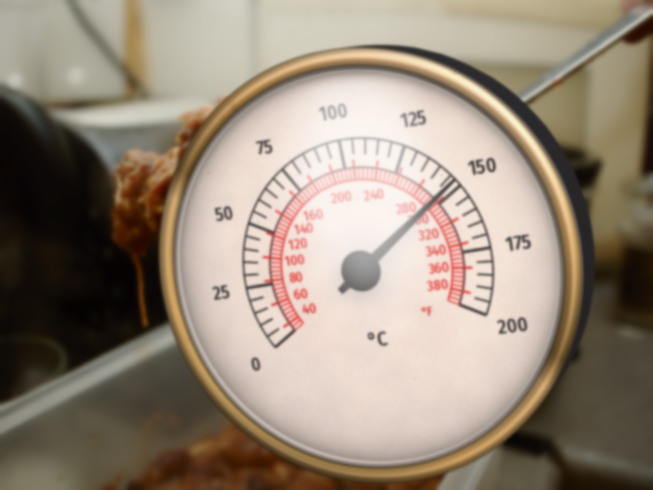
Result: 147.5 °C
